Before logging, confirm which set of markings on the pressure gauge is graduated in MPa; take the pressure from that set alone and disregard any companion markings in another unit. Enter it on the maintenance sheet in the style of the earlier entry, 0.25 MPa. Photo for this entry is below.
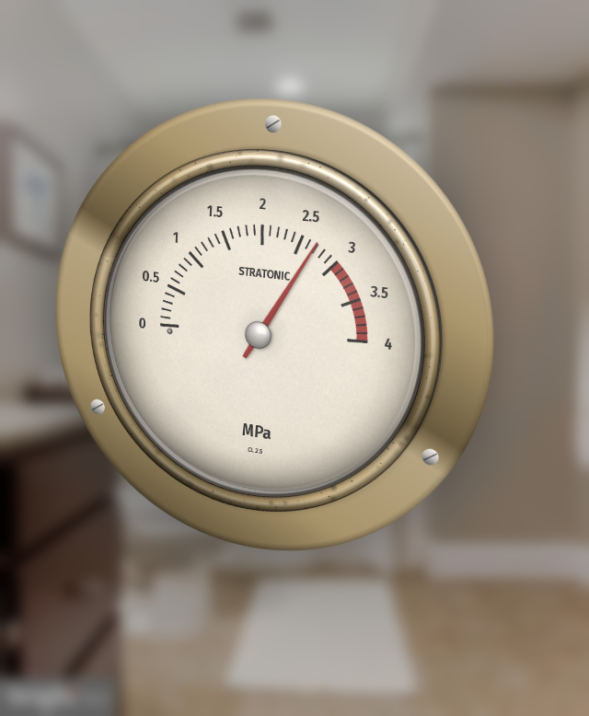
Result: 2.7 MPa
